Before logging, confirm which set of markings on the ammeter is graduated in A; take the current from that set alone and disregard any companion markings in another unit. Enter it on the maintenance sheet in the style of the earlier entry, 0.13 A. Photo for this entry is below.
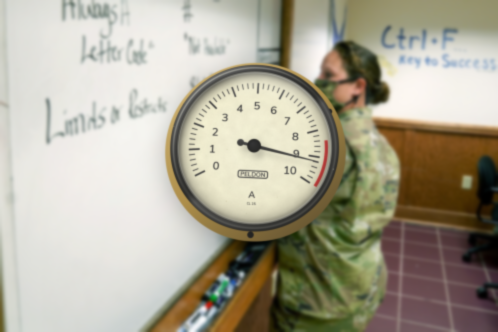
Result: 9.2 A
